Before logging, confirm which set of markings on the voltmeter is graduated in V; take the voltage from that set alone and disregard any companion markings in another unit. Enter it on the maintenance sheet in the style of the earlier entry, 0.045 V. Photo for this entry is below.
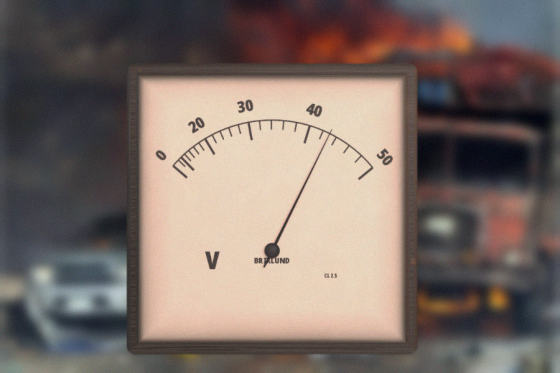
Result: 43 V
